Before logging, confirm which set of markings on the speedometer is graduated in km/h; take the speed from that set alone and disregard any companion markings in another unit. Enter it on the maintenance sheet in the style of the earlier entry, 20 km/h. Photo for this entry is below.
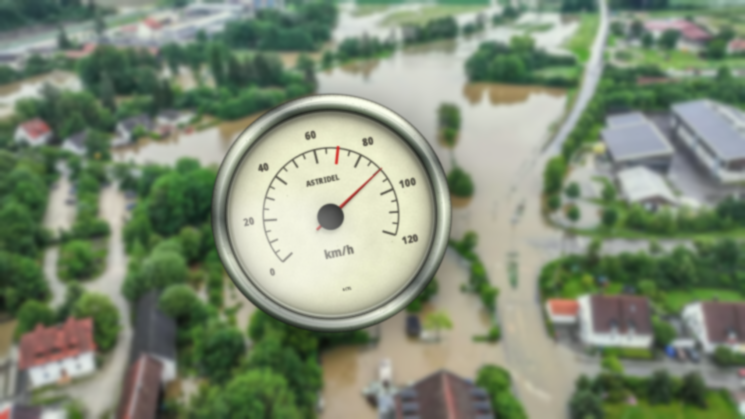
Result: 90 km/h
